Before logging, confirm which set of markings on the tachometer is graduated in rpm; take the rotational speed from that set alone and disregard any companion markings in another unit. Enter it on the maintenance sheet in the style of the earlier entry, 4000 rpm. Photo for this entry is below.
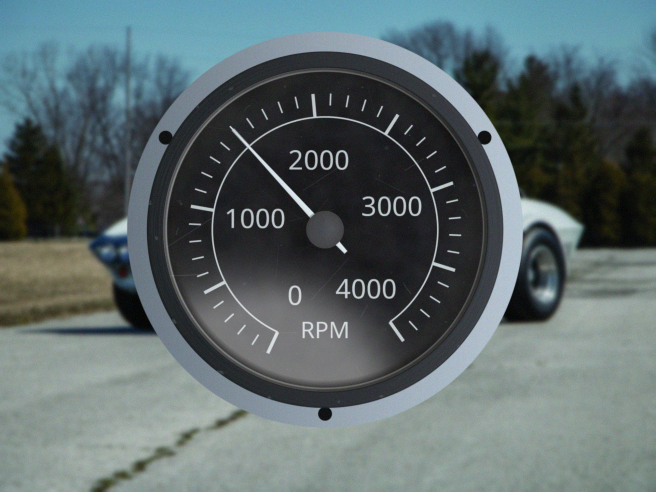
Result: 1500 rpm
